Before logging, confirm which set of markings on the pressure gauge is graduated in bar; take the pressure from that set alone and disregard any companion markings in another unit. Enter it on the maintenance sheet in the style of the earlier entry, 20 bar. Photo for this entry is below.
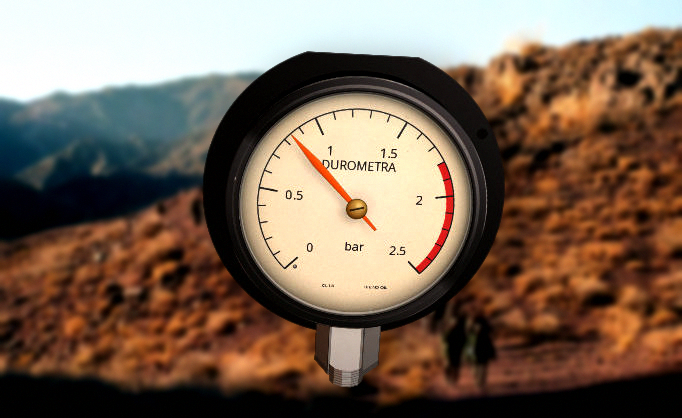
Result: 0.85 bar
